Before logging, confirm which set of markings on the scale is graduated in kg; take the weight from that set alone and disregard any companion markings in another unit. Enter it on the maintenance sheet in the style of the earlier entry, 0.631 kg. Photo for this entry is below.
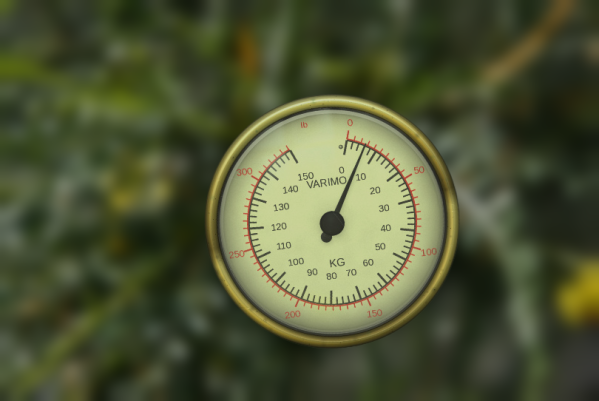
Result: 6 kg
